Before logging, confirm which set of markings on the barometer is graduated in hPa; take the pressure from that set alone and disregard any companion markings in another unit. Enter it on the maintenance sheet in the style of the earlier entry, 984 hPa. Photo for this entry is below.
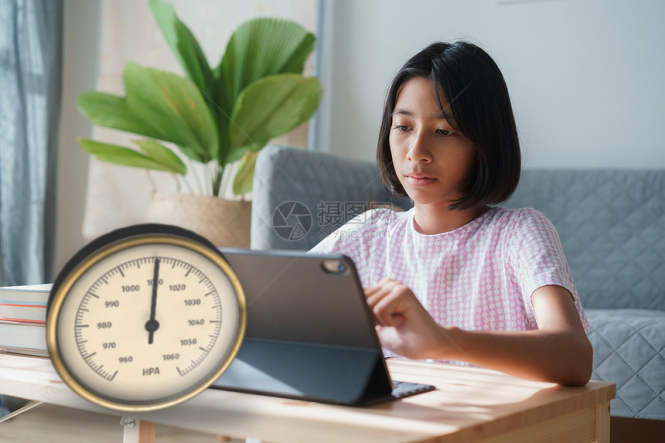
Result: 1010 hPa
